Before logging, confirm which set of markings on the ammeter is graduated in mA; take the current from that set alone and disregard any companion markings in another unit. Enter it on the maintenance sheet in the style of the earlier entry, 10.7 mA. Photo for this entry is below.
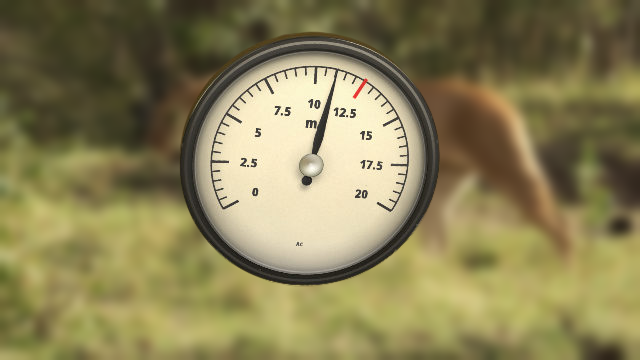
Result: 11 mA
